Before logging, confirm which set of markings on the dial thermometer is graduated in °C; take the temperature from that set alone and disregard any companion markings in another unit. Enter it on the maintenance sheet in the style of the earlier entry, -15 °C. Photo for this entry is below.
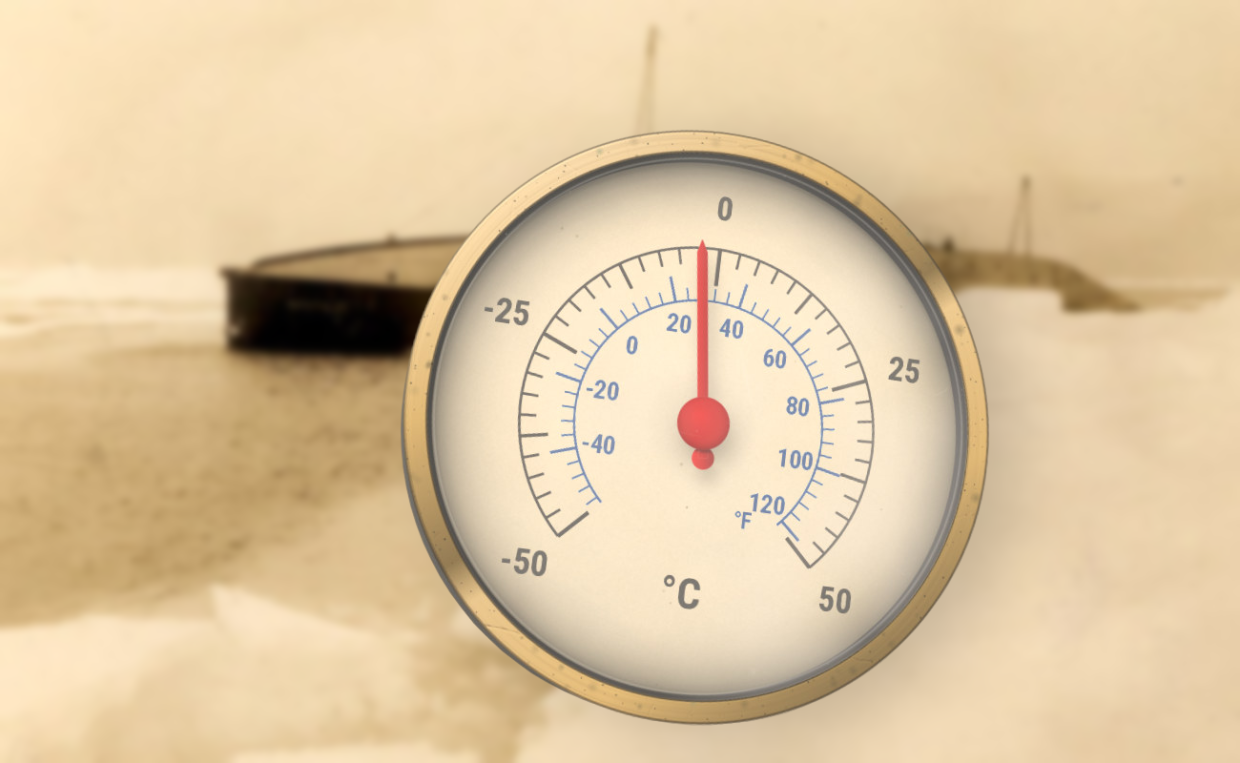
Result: -2.5 °C
